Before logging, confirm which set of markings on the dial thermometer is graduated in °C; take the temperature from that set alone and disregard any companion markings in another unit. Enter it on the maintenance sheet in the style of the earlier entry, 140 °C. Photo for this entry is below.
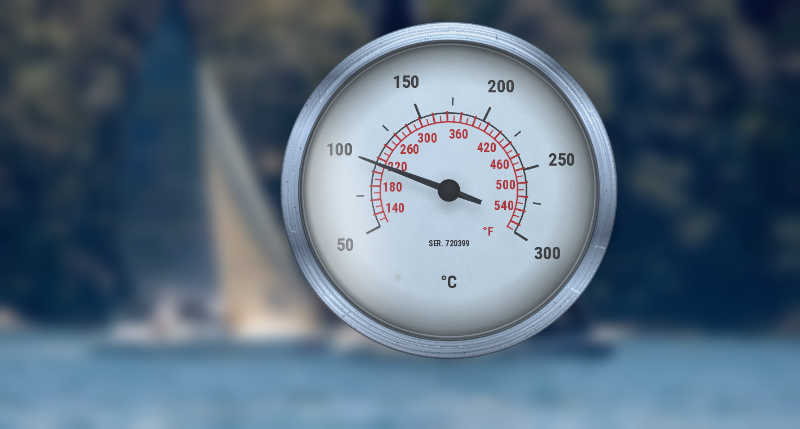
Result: 100 °C
